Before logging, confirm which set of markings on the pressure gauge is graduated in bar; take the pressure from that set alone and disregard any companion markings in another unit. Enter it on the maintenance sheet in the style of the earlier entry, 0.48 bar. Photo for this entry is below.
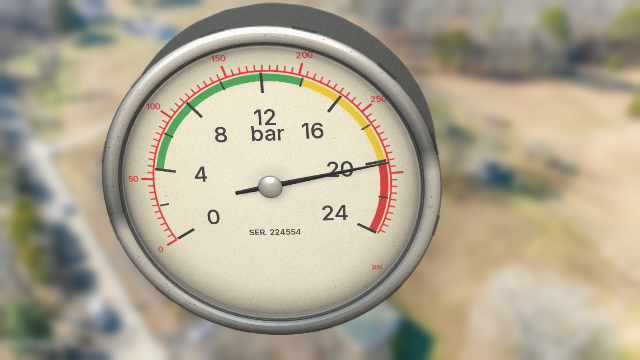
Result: 20 bar
